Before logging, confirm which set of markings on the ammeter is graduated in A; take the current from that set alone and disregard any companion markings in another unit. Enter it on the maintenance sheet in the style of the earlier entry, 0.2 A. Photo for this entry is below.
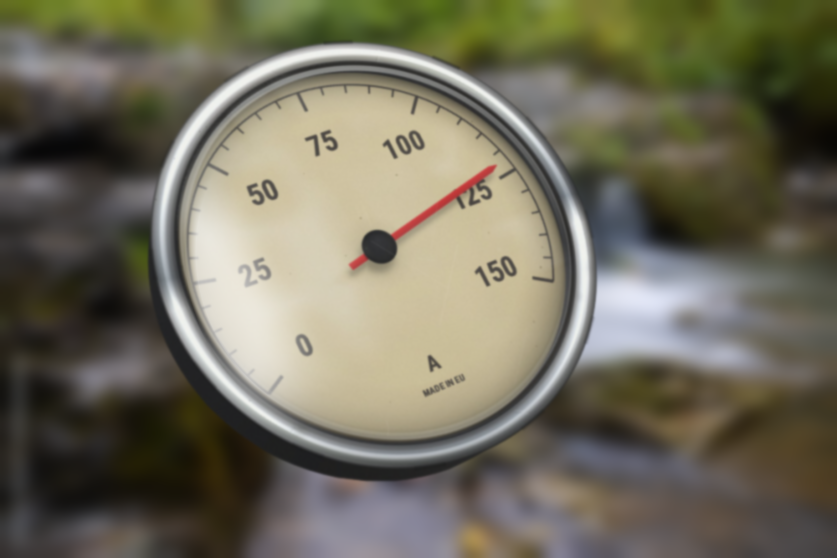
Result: 122.5 A
